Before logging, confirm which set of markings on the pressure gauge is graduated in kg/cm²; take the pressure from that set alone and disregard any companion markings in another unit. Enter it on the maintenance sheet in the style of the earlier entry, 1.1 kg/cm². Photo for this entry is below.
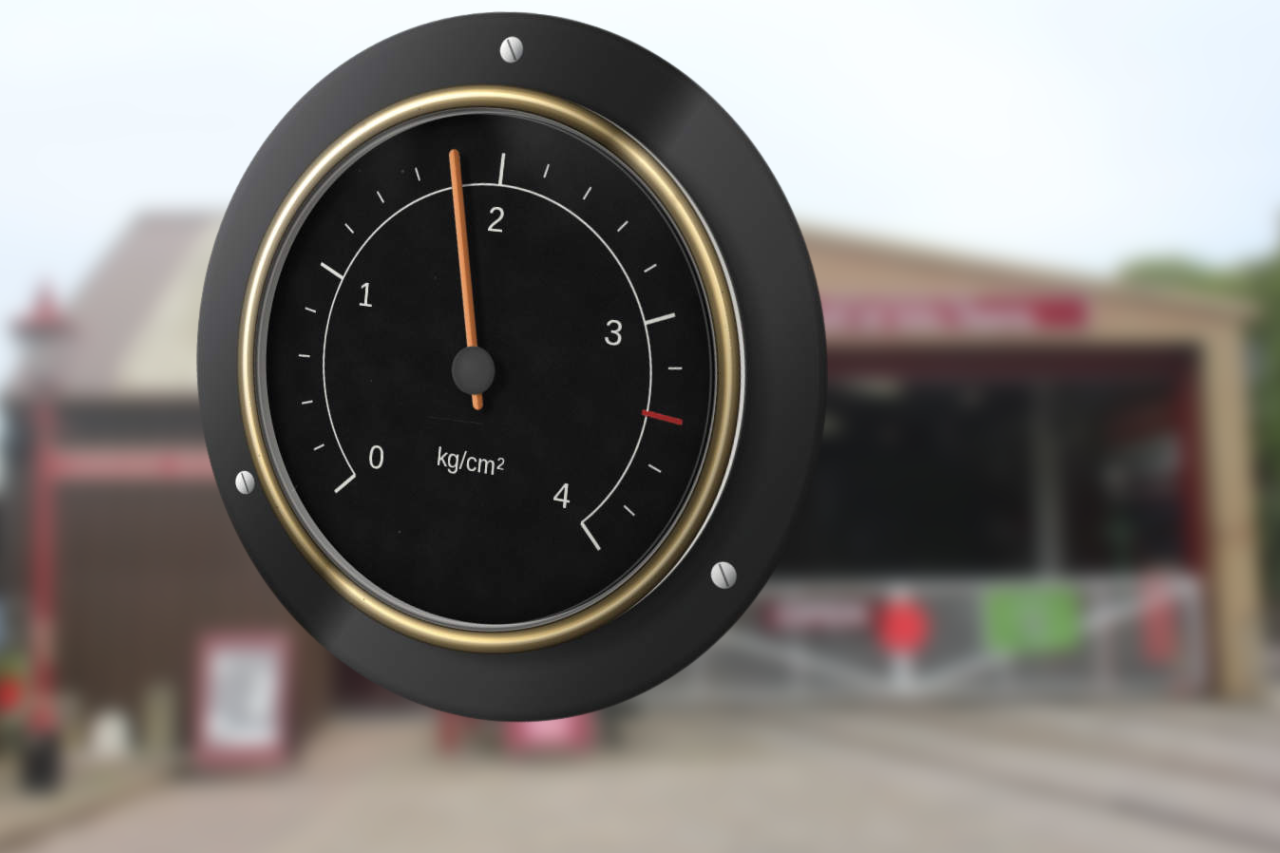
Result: 1.8 kg/cm²
